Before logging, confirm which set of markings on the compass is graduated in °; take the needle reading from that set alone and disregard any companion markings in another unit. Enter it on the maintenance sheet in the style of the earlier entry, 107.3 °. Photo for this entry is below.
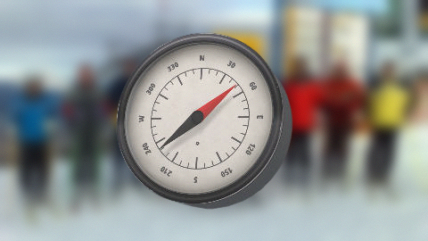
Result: 50 °
